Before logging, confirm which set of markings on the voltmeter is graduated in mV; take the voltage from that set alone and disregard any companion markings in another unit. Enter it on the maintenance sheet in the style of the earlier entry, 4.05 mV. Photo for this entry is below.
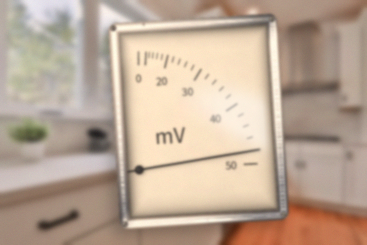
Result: 48 mV
